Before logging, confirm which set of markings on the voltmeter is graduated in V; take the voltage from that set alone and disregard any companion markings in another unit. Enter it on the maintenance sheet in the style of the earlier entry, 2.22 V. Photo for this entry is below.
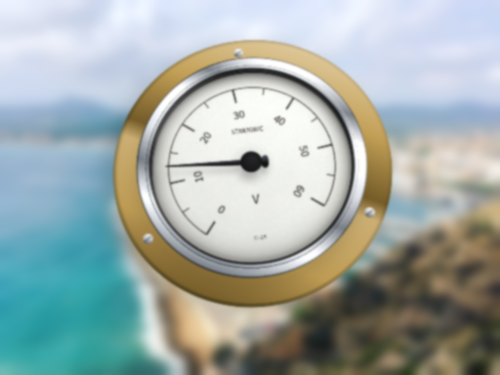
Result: 12.5 V
